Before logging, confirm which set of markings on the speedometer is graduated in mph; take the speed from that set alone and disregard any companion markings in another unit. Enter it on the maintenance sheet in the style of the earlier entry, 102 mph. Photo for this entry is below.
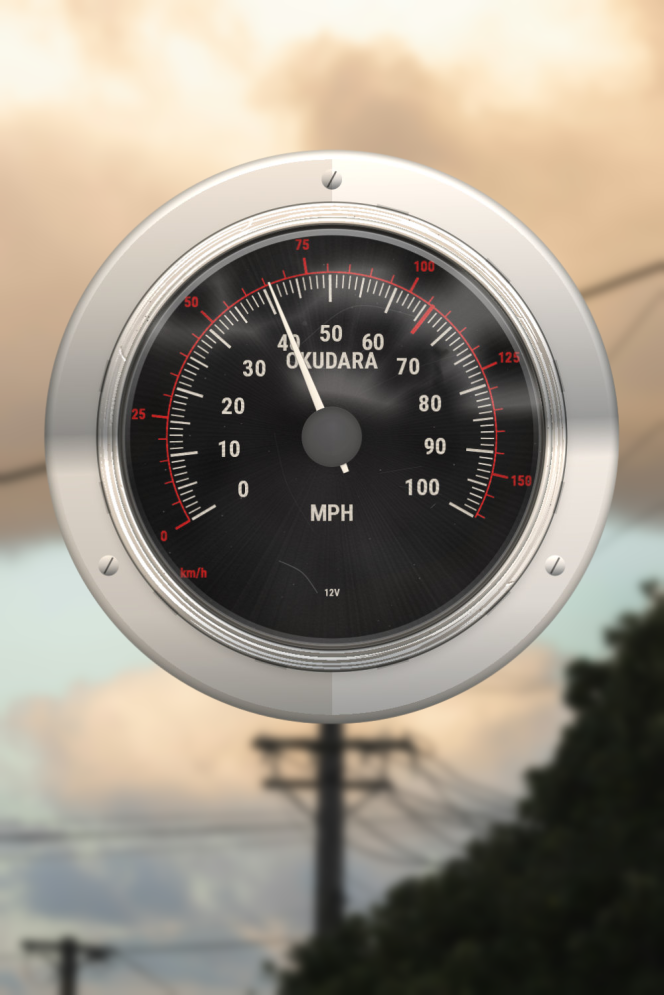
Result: 41 mph
